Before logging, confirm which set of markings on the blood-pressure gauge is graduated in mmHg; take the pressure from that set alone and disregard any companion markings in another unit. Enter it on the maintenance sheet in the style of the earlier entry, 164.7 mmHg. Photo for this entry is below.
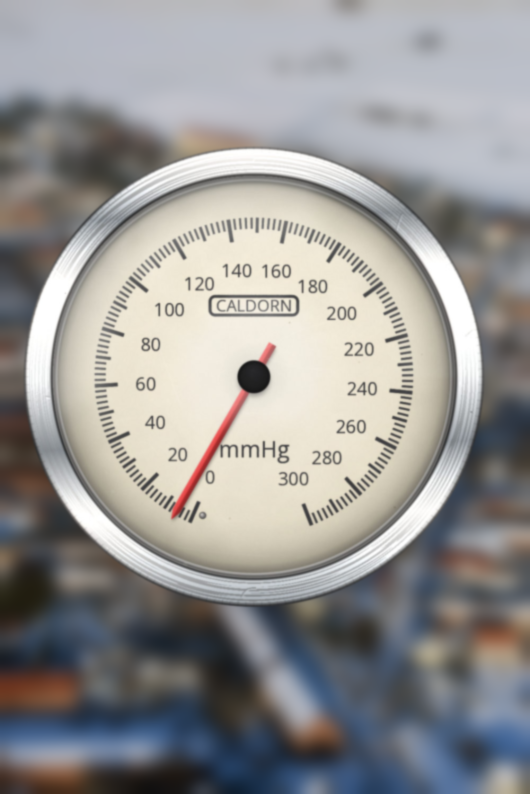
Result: 6 mmHg
